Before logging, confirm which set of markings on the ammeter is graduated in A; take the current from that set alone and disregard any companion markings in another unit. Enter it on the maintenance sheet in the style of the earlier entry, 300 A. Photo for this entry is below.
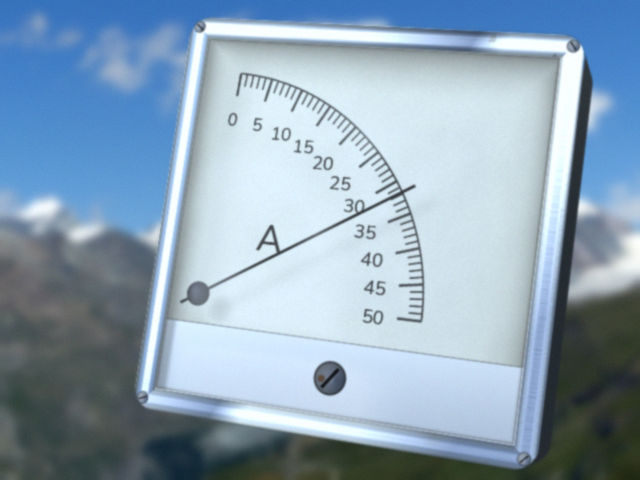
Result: 32 A
